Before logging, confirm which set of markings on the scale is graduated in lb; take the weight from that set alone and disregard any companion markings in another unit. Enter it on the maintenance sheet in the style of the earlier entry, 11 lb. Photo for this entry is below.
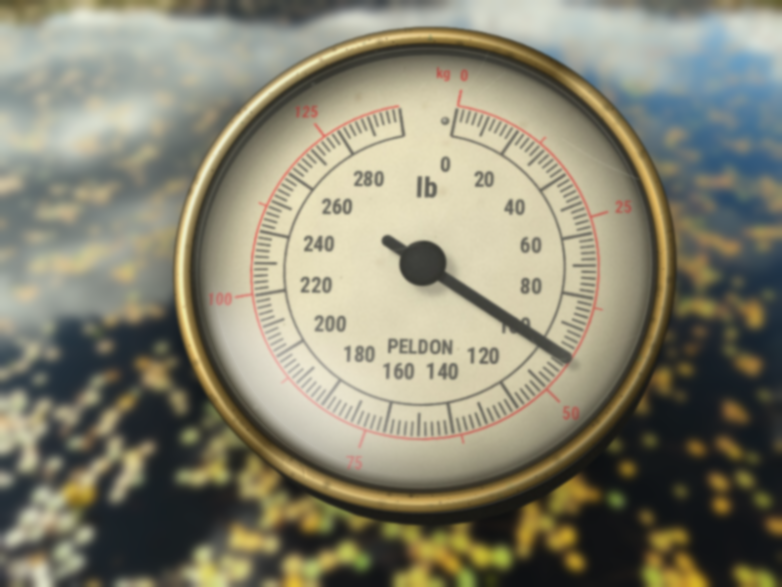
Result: 100 lb
